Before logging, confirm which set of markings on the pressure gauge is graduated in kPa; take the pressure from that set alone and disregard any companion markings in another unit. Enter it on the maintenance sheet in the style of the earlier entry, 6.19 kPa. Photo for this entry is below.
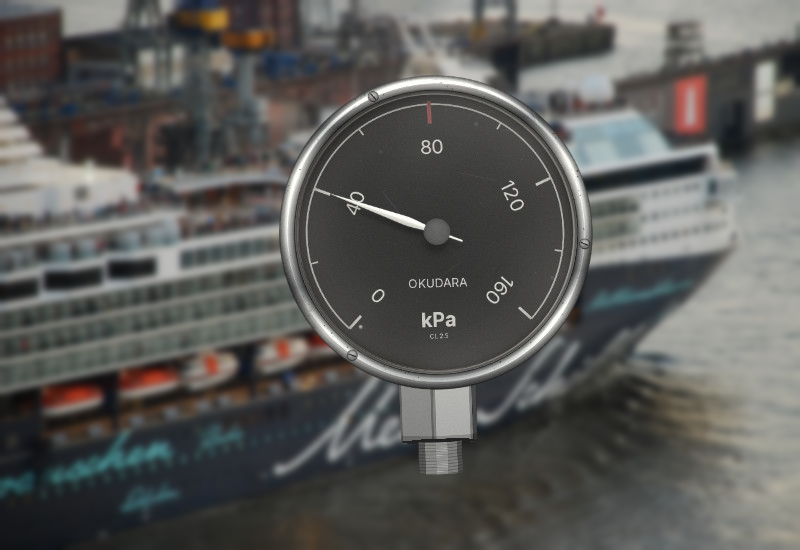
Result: 40 kPa
